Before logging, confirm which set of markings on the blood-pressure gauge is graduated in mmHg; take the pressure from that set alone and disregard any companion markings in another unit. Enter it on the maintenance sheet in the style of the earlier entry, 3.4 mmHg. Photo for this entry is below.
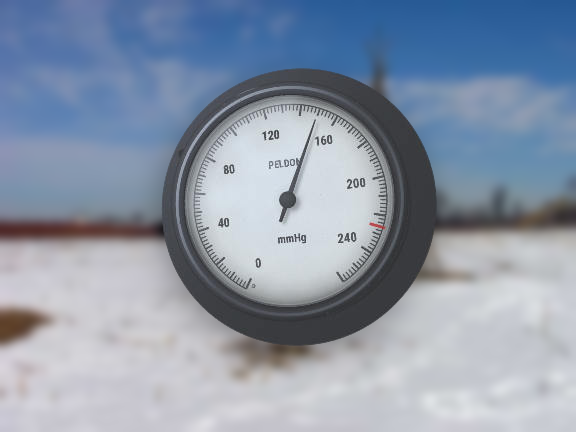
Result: 150 mmHg
